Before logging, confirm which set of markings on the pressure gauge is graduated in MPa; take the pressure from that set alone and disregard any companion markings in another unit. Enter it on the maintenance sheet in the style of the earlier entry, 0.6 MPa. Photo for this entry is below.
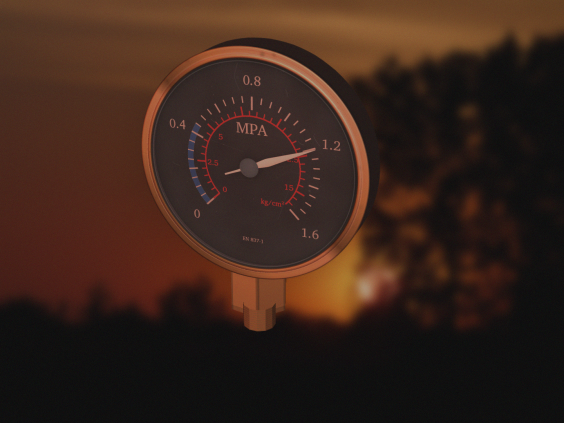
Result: 1.2 MPa
